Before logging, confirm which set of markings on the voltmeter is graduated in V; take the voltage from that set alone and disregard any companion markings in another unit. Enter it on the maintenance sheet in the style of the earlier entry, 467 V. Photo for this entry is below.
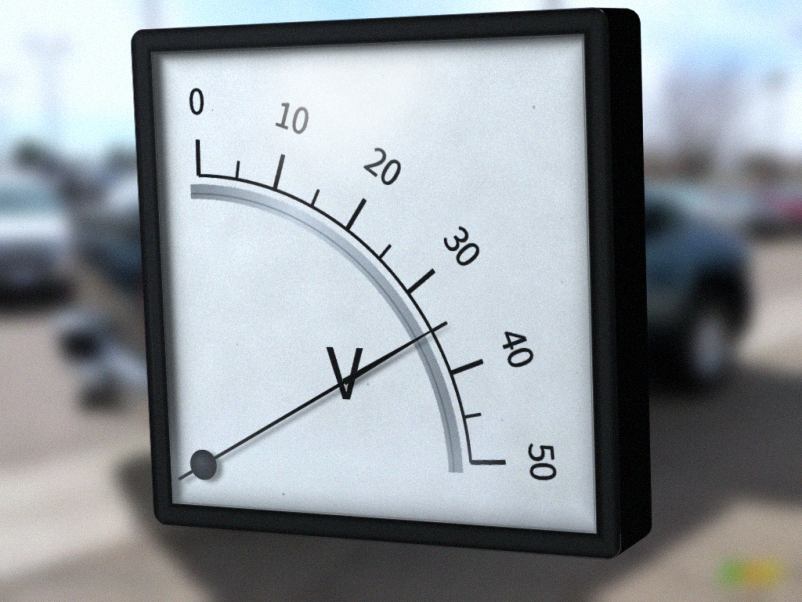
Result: 35 V
